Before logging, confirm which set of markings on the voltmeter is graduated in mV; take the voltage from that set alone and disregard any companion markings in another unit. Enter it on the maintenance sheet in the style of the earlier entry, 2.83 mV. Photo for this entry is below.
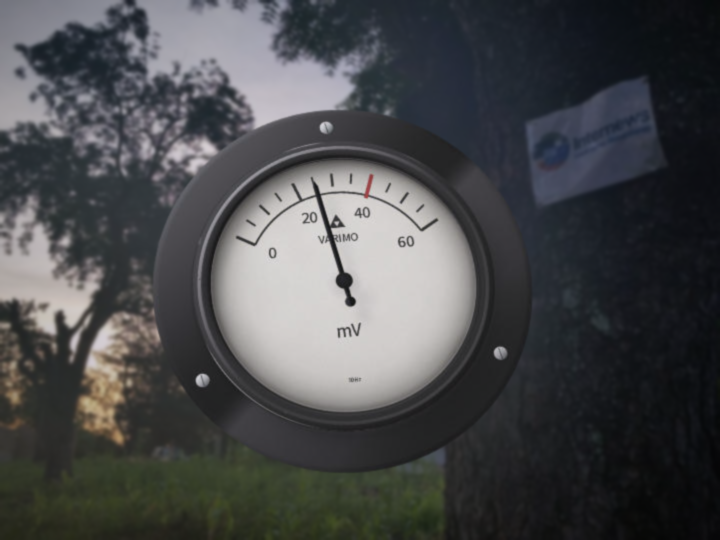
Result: 25 mV
